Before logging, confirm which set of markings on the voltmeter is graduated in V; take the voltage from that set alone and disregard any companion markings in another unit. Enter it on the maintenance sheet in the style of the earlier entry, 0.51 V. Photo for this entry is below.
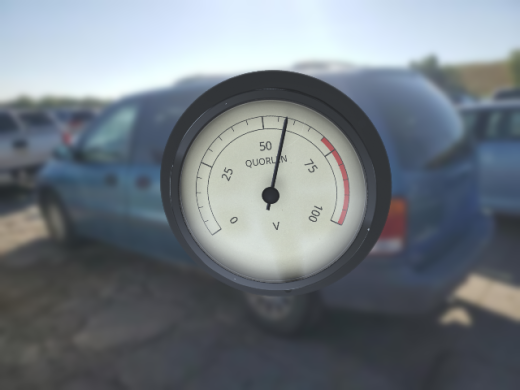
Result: 57.5 V
